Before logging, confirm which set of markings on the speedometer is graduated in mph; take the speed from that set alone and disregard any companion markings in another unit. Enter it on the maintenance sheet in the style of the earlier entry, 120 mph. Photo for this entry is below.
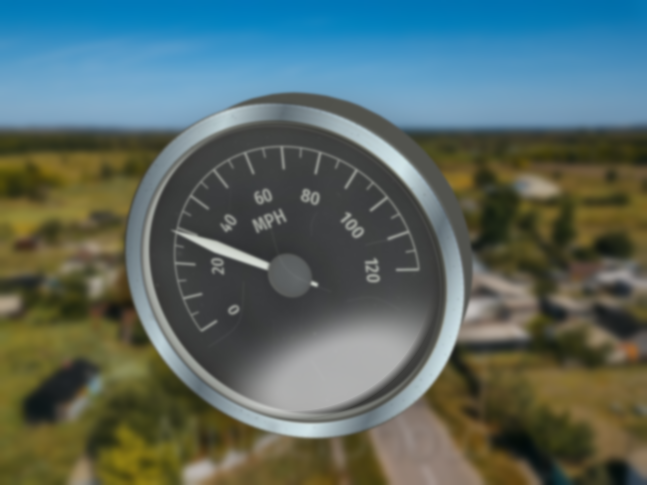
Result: 30 mph
